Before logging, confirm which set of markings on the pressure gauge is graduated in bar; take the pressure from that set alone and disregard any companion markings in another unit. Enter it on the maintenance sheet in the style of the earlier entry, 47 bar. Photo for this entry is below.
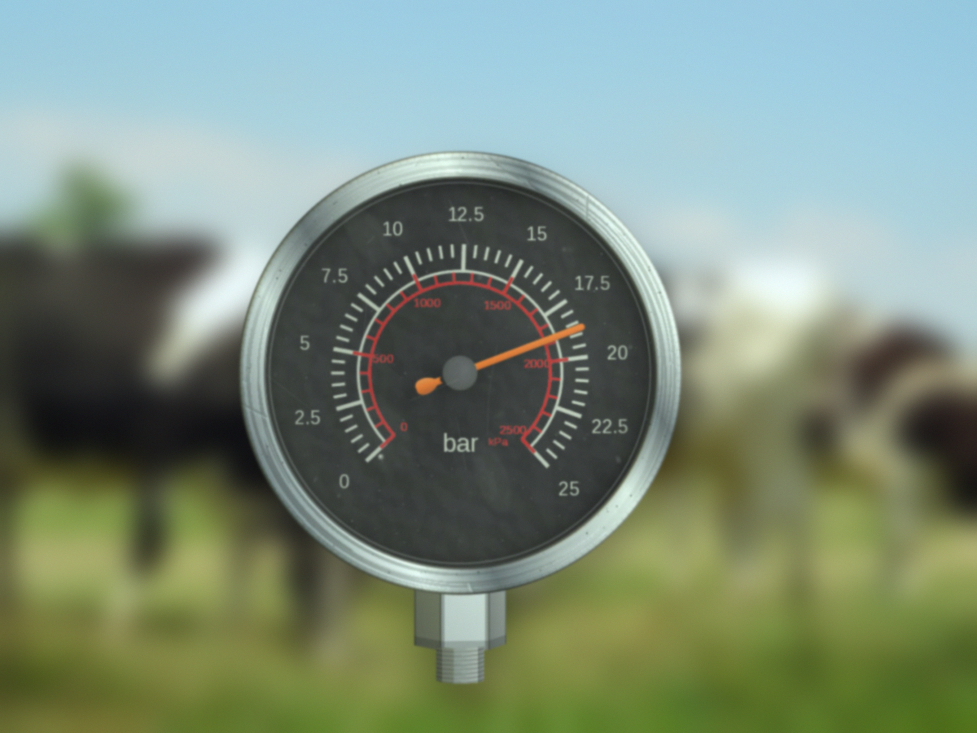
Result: 18.75 bar
